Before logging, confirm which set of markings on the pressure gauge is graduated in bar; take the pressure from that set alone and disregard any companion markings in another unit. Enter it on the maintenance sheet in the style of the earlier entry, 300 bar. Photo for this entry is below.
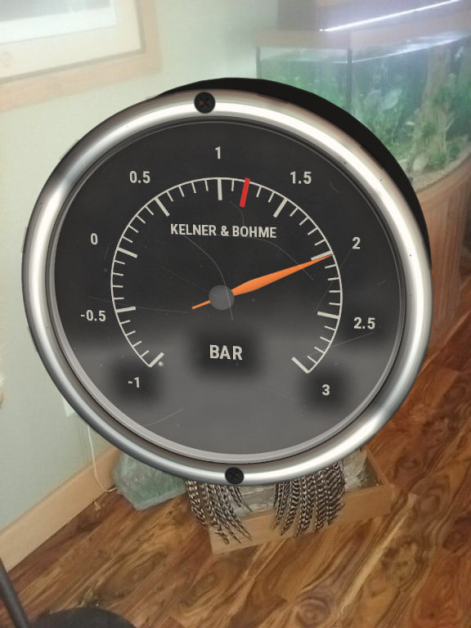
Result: 2 bar
